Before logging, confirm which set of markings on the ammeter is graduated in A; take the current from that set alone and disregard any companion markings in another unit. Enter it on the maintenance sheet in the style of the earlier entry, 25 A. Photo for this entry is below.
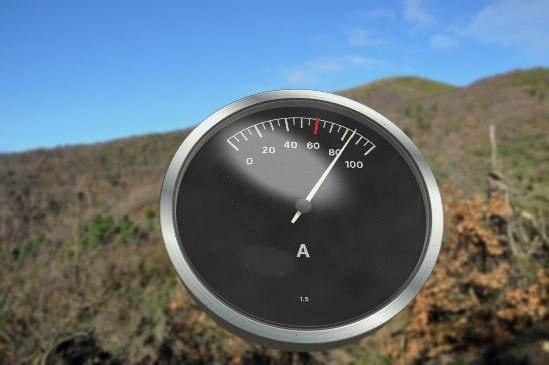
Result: 85 A
